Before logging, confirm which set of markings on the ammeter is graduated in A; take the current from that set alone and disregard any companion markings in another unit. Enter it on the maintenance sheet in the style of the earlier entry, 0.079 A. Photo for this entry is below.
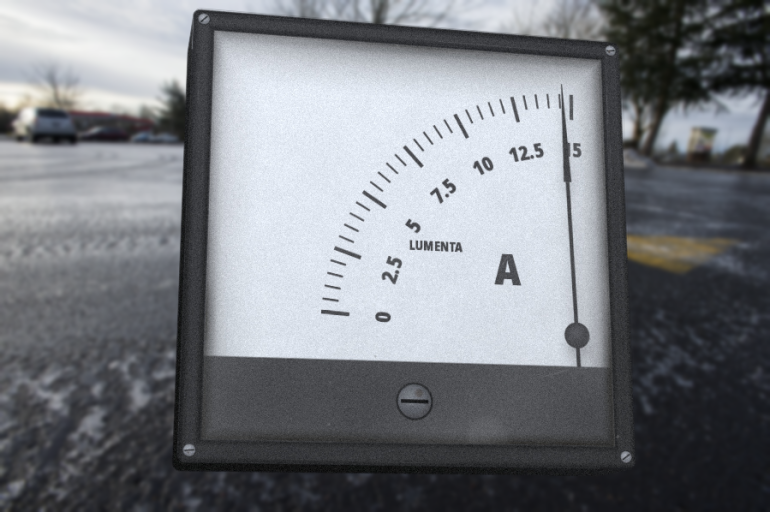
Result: 14.5 A
